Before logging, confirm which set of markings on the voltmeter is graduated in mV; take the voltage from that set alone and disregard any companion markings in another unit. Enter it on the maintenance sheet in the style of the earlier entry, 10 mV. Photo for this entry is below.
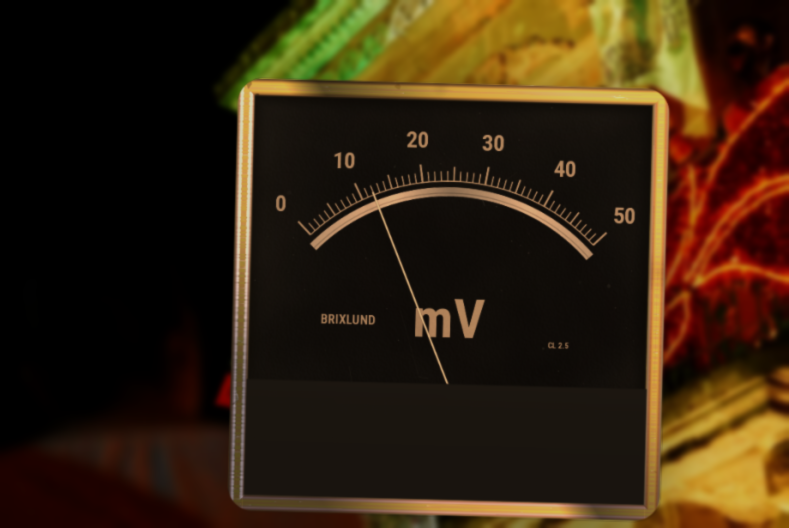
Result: 12 mV
